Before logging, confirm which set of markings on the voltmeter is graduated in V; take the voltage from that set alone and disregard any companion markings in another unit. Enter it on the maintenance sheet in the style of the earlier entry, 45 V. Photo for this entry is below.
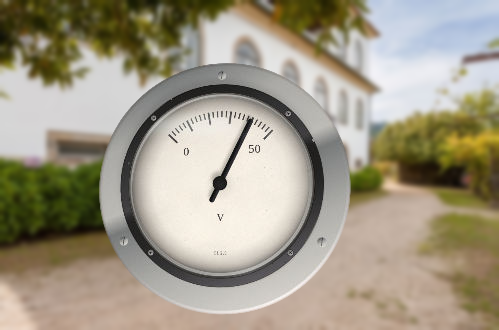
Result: 40 V
